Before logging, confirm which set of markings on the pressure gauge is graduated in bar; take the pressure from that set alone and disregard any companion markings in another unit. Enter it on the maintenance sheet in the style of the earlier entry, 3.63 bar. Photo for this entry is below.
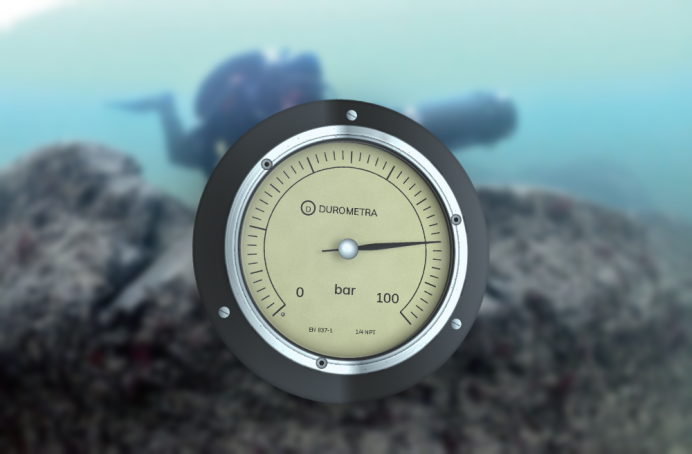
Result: 80 bar
